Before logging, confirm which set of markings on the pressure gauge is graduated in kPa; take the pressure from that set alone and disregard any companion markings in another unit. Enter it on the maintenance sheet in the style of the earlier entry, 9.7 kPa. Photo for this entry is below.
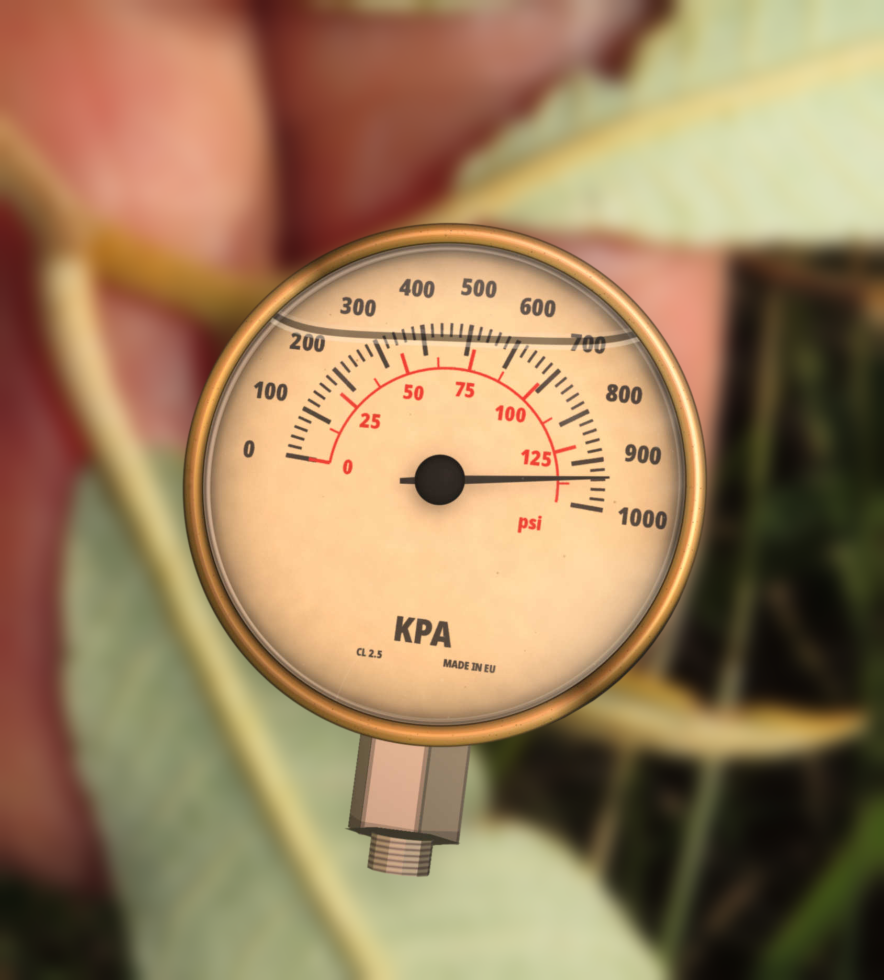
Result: 940 kPa
